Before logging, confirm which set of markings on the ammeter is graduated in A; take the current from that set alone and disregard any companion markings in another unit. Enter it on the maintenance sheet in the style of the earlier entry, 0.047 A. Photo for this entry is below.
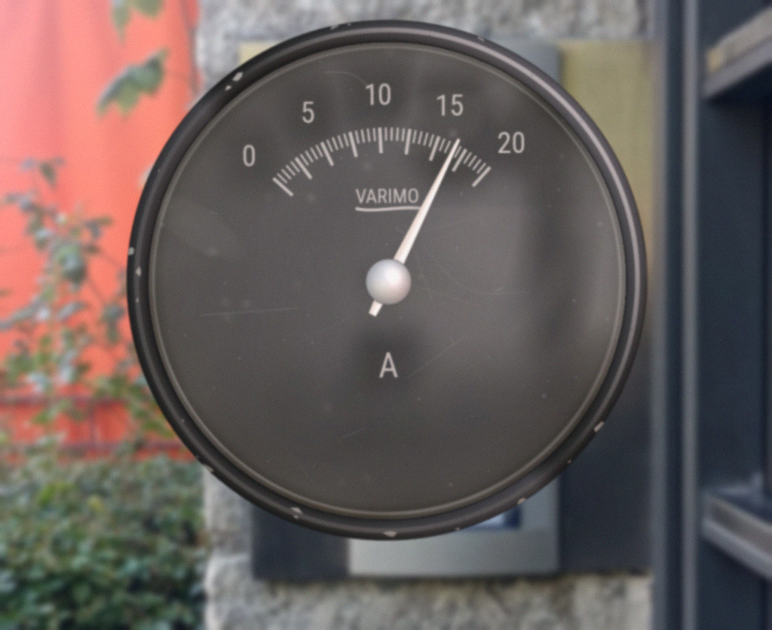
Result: 16.5 A
